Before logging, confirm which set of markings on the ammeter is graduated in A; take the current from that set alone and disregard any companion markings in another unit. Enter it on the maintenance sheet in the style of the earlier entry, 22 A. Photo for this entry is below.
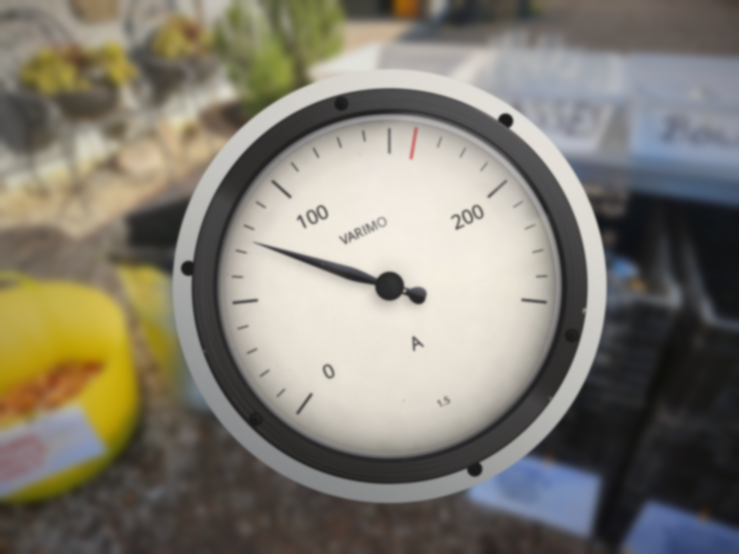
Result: 75 A
